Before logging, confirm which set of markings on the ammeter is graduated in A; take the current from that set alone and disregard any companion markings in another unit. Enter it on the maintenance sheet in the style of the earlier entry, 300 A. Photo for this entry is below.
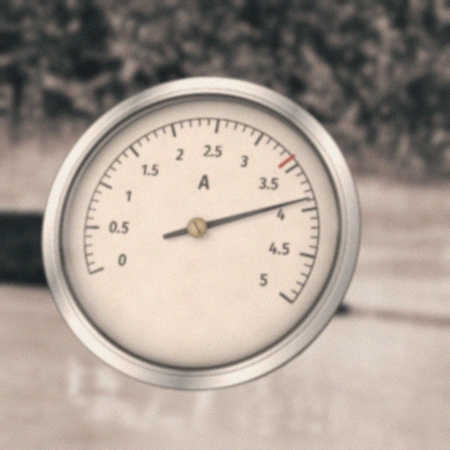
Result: 3.9 A
